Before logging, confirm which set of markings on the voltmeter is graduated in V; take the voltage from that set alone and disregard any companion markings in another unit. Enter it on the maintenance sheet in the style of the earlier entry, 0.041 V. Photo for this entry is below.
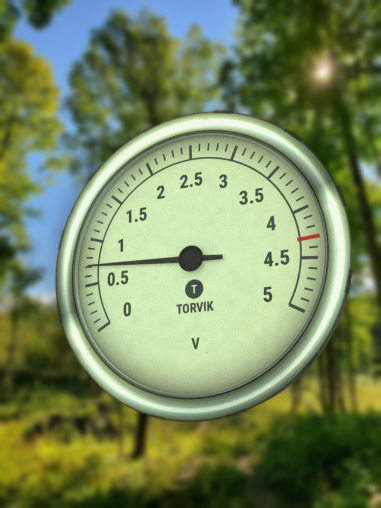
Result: 0.7 V
